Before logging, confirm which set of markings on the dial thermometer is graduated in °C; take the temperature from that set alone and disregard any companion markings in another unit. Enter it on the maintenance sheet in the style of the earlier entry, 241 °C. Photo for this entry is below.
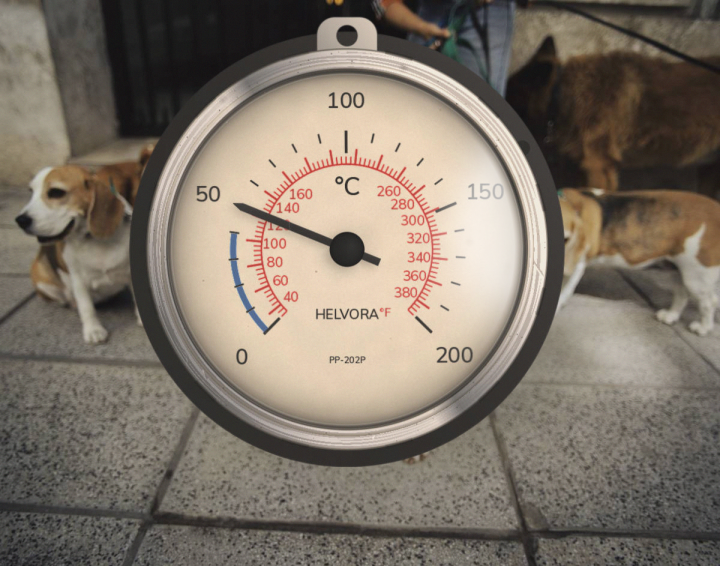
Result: 50 °C
